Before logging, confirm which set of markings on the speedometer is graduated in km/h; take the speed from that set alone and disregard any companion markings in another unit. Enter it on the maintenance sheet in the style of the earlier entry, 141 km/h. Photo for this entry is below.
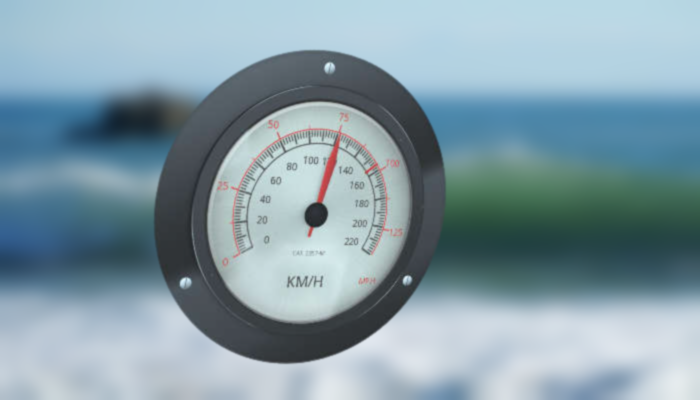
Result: 120 km/h
